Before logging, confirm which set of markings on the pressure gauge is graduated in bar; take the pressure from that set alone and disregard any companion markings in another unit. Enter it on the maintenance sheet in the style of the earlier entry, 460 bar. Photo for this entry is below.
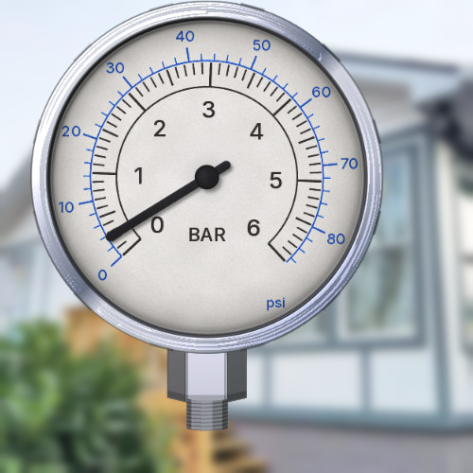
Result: 0.25 bar
